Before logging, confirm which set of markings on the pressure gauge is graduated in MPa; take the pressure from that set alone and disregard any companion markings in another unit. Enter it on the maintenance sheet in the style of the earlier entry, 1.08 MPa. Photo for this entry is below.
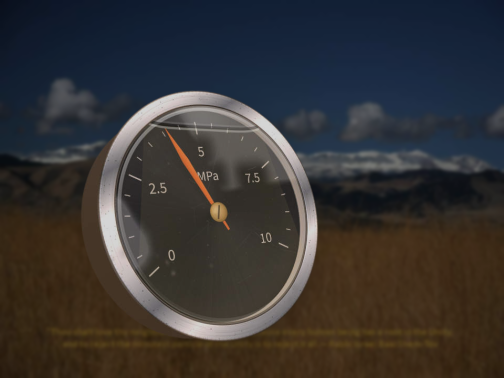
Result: 4 MPa
